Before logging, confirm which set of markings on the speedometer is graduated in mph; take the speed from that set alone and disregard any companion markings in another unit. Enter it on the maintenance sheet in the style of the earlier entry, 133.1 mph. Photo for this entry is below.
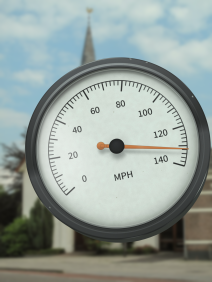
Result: 132 mph
